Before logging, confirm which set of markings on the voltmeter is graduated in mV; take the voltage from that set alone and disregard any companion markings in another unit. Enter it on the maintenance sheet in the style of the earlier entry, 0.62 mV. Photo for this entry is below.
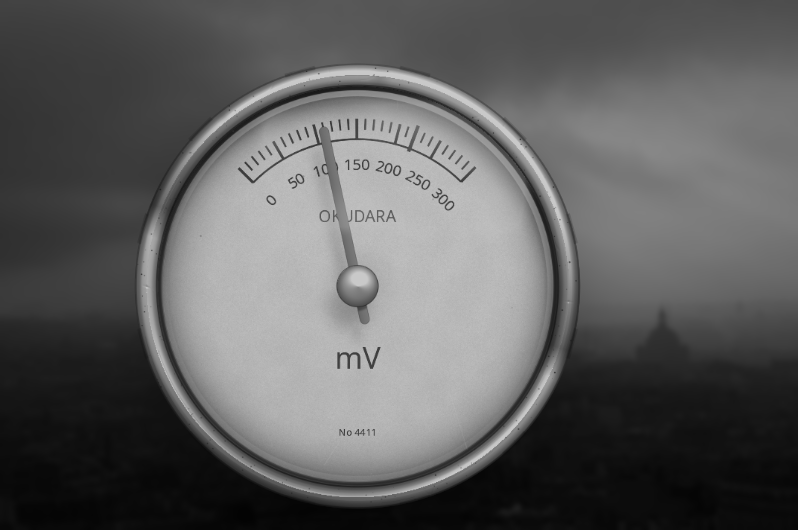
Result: 110 mV
